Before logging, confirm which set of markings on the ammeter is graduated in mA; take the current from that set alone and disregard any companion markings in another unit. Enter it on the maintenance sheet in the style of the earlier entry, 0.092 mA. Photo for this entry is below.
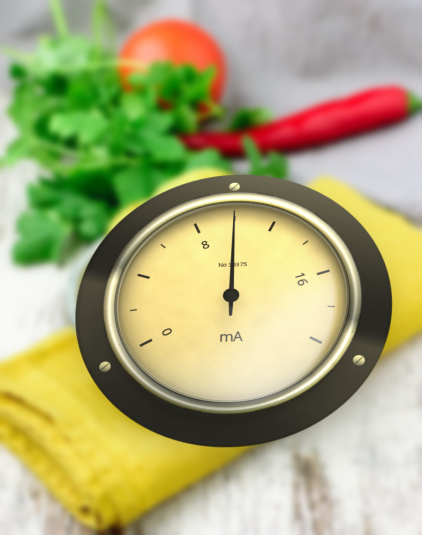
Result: 10 mA
